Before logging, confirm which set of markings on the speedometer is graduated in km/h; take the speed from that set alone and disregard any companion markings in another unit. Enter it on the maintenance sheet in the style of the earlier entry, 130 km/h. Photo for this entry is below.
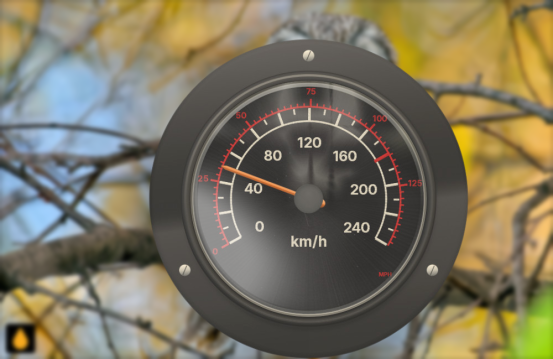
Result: 50 km/h
